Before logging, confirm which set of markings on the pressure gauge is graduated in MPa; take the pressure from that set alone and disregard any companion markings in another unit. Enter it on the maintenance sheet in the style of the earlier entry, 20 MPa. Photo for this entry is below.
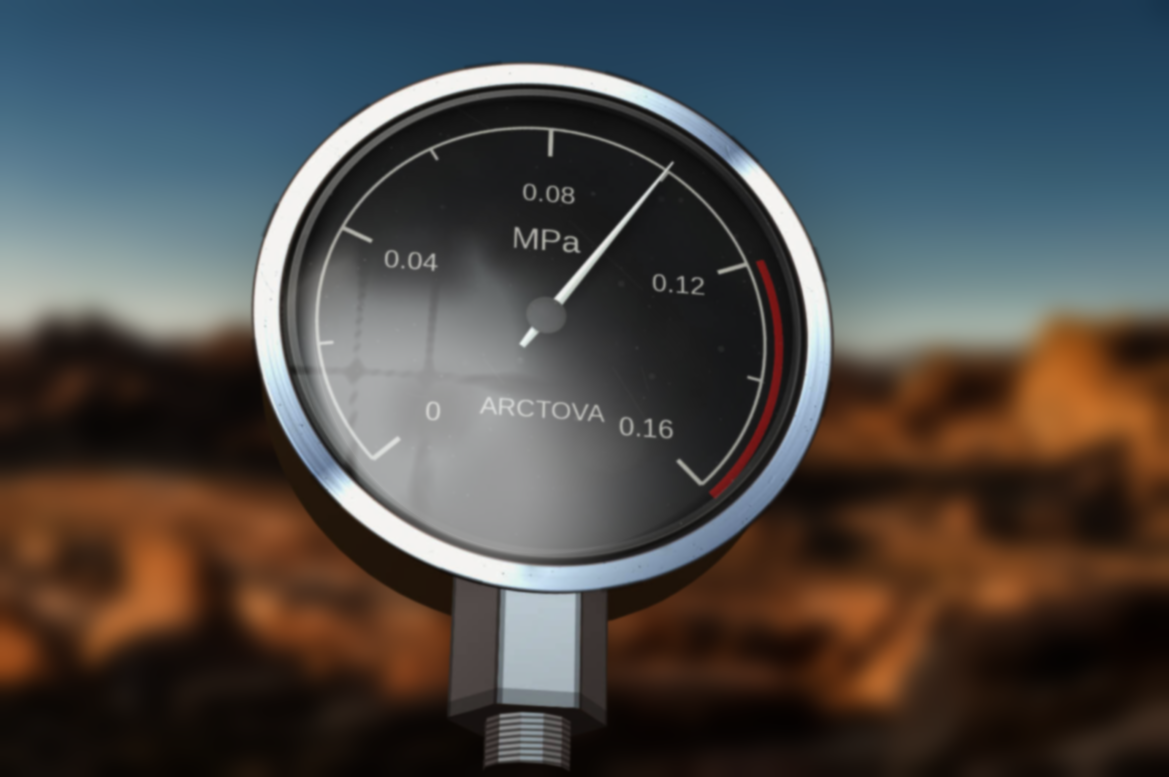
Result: 0.1 MPa
